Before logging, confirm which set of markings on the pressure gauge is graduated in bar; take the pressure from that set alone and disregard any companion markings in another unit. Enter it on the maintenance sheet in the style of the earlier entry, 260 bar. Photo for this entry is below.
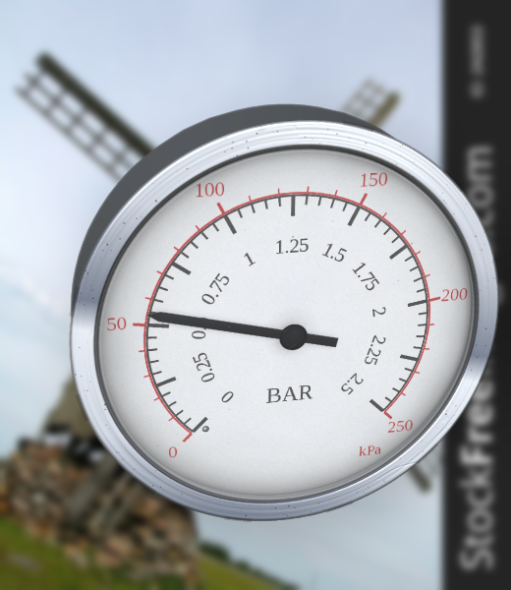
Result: 0.55 bar
